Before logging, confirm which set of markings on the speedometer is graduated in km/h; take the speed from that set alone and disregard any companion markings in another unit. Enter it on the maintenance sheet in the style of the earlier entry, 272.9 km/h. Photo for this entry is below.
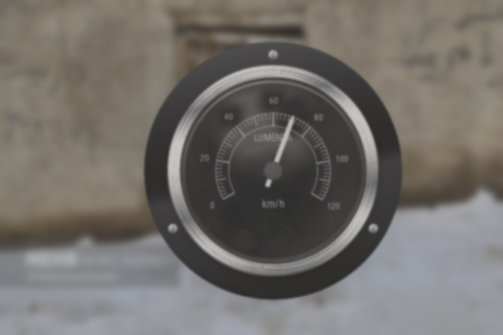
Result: 70 km/h
